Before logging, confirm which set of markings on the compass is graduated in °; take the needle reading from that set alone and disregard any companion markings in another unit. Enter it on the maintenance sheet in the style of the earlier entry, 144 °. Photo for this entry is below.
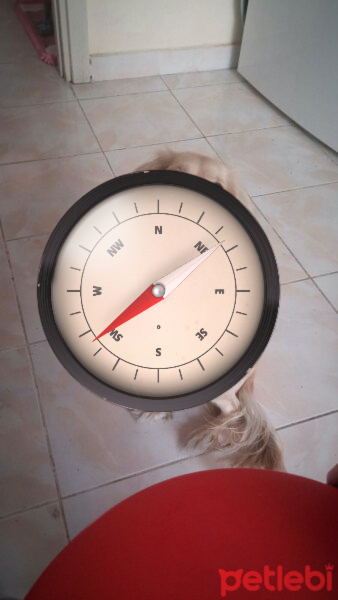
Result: 232.5 °
